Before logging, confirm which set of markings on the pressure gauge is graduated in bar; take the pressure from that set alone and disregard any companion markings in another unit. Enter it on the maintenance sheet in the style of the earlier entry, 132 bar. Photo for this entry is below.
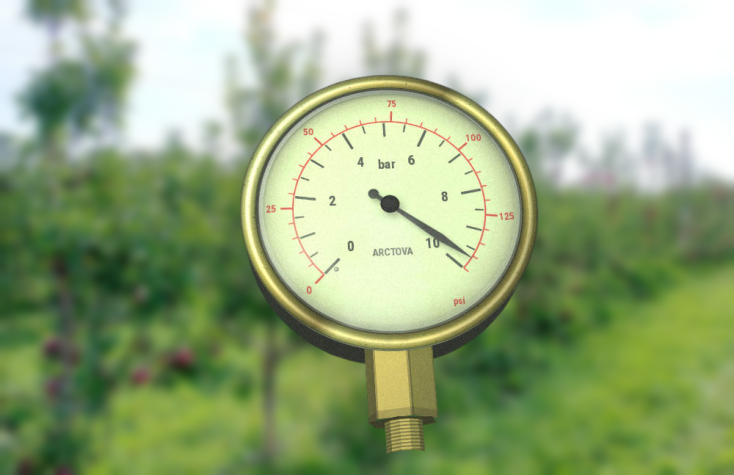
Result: 9.75 bar
